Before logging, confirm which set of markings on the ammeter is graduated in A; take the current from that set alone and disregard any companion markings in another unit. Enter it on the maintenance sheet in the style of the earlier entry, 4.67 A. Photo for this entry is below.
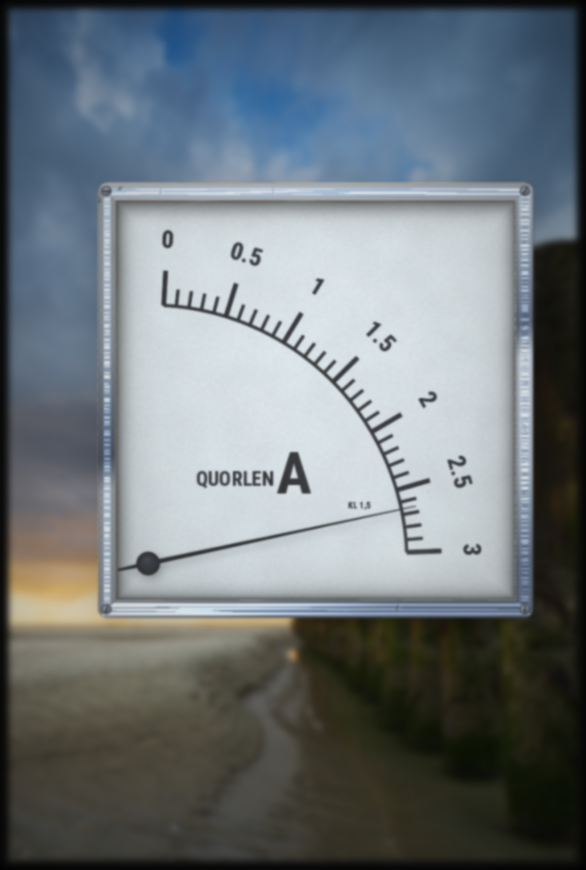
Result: 2.65 A
